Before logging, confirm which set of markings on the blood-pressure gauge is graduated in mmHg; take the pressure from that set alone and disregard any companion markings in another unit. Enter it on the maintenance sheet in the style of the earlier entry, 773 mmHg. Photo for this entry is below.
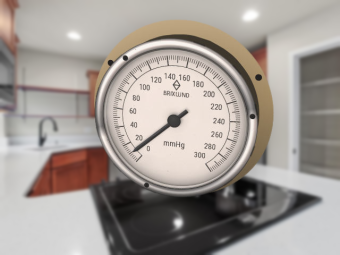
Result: 10 mmHg
